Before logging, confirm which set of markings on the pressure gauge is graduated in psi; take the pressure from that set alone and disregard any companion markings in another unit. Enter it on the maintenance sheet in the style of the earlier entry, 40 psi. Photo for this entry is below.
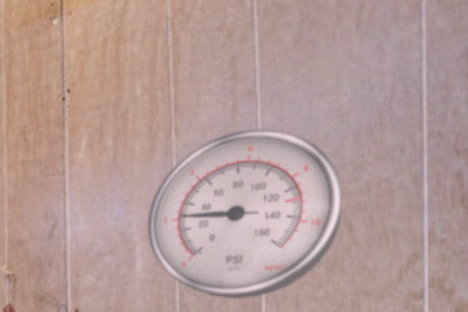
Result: 30 psi
